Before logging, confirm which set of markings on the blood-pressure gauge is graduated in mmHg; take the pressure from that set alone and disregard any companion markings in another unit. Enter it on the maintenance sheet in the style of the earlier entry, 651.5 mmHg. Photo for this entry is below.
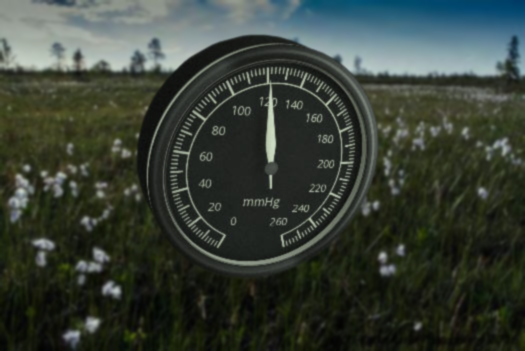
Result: 120 mmHg
